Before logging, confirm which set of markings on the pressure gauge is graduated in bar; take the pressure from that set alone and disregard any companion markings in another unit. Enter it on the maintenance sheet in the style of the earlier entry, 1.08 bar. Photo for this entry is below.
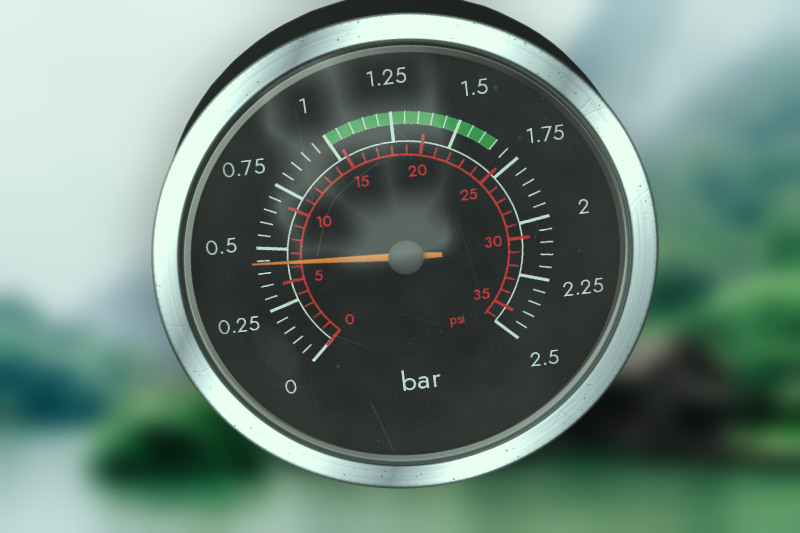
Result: 0.45 bar
